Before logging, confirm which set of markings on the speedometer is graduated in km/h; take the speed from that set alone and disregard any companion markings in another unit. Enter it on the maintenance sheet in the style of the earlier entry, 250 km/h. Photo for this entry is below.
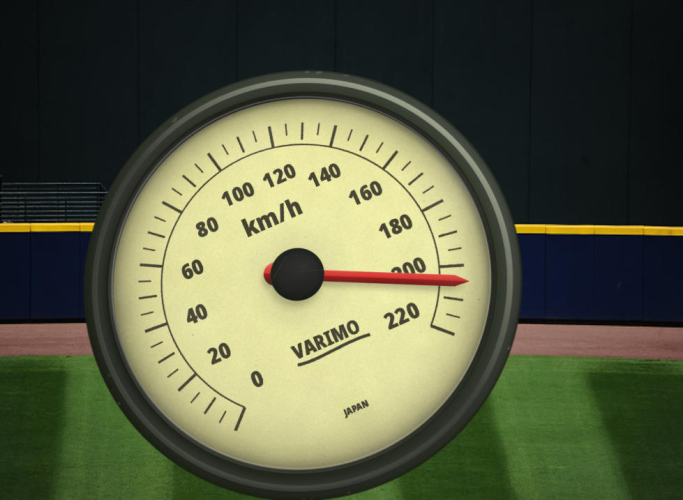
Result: 205 km/h
